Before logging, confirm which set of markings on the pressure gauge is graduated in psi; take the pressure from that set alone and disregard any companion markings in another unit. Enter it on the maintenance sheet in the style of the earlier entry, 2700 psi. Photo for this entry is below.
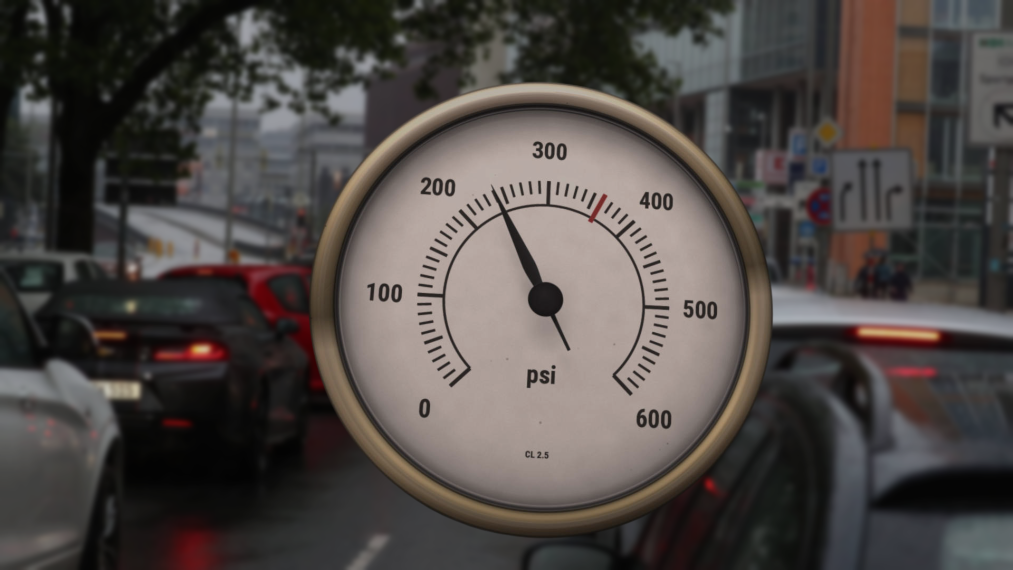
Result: 240 psi
